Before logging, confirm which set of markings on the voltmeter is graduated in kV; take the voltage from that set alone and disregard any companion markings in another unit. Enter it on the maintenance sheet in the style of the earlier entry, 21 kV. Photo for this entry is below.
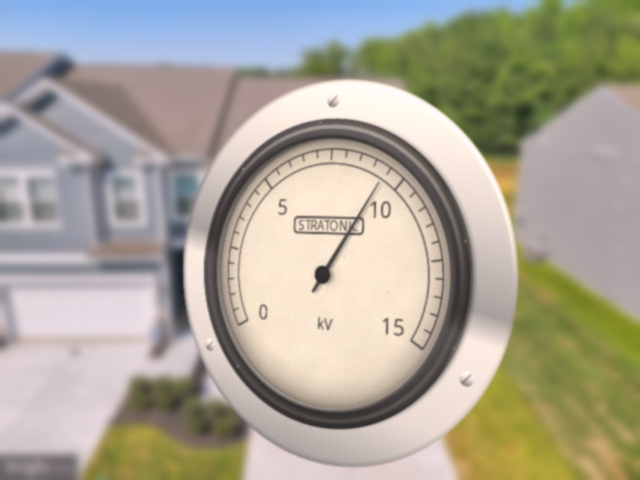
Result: 9.5 kV
